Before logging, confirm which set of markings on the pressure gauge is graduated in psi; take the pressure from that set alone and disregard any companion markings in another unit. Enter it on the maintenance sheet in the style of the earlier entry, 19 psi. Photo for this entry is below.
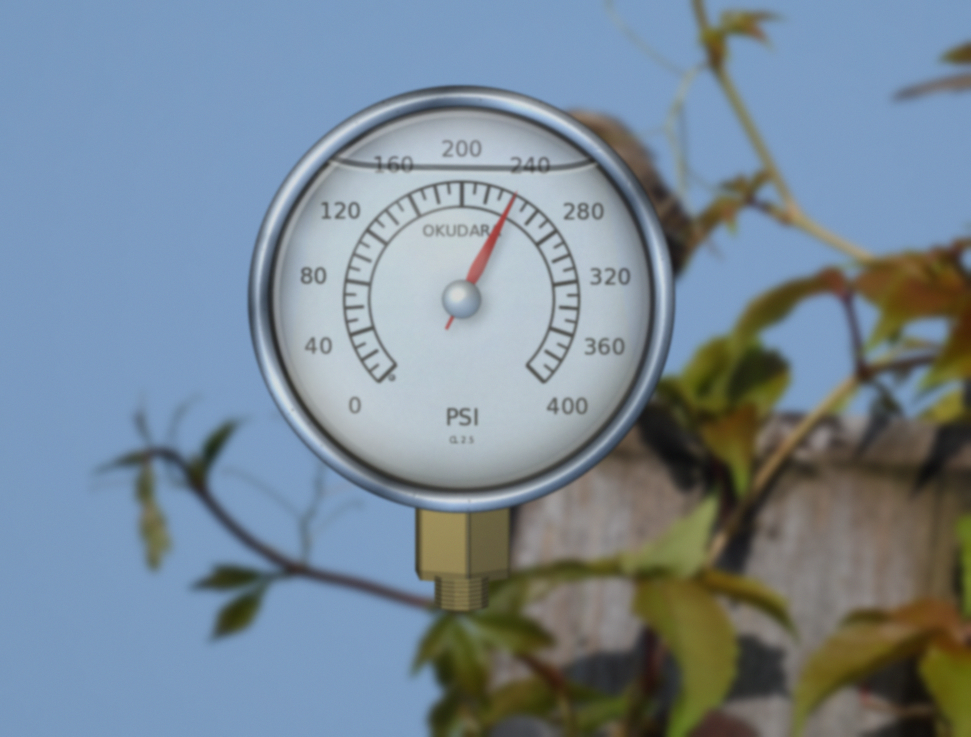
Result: 240 psi
